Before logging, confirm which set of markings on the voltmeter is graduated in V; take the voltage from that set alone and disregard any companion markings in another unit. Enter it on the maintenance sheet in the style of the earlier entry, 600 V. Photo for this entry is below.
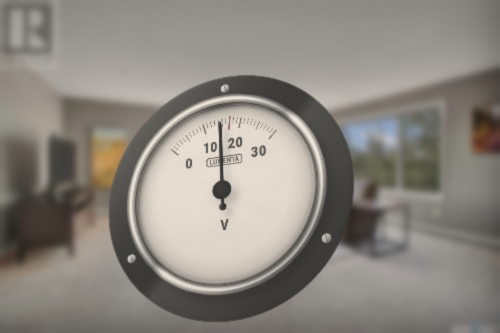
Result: 15 V
